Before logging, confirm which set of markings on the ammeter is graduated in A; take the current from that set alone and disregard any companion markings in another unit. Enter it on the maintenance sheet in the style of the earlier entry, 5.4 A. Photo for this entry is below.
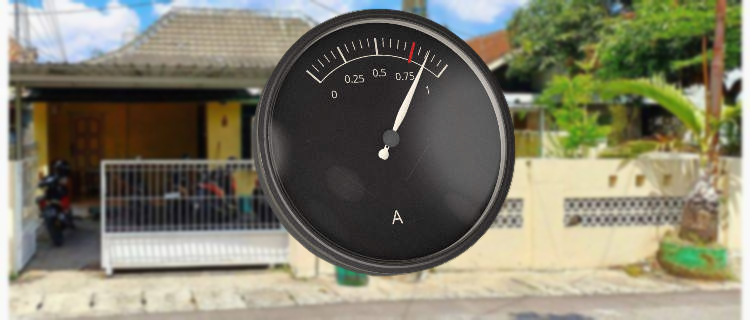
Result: 0.85 A
